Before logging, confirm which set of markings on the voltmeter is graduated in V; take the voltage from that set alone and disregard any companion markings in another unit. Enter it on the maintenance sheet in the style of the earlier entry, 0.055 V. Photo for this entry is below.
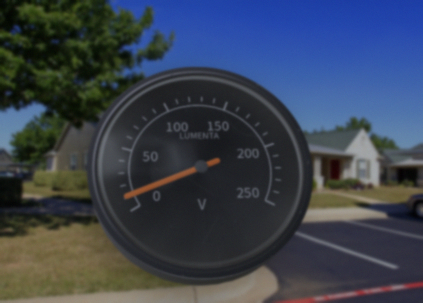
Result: 10 V
